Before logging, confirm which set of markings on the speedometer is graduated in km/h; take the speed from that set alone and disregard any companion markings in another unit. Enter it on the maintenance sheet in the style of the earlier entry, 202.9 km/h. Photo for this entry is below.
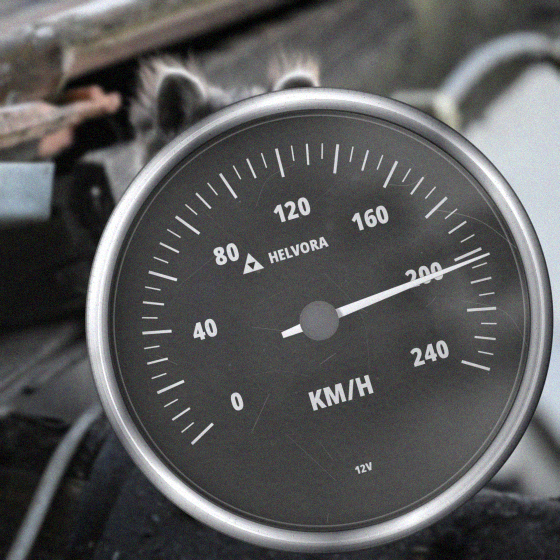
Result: 202.5 km/h
